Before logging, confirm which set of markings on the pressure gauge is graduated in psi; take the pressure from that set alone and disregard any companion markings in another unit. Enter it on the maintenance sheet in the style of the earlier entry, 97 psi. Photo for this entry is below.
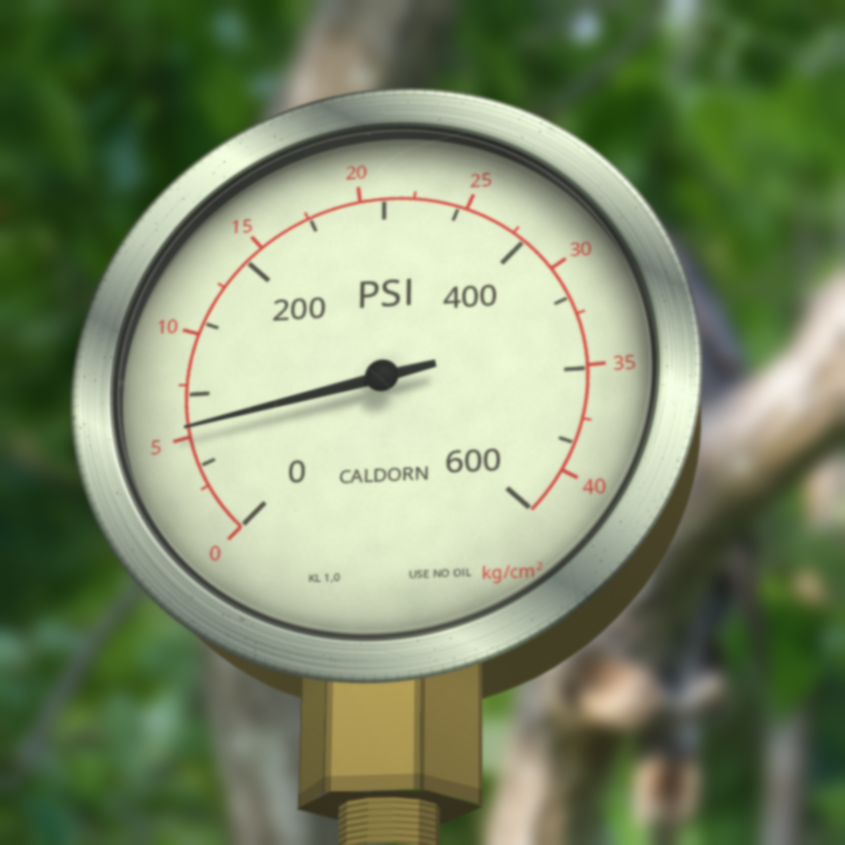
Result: 75 psi
